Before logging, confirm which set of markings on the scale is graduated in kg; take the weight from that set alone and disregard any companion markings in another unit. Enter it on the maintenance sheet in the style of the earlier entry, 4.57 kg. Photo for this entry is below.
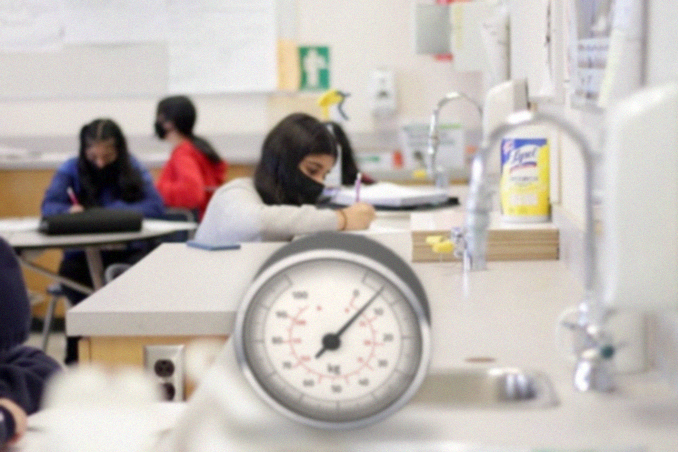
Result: 5 kg
